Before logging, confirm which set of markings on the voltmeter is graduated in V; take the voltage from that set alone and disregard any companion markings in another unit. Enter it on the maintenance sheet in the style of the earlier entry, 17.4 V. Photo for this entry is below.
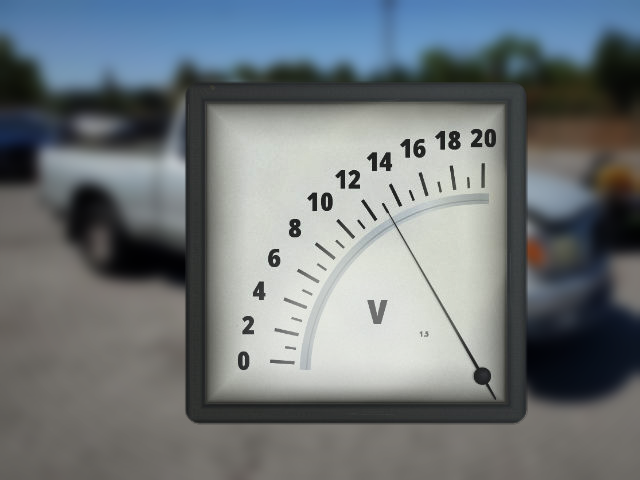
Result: 13 V
